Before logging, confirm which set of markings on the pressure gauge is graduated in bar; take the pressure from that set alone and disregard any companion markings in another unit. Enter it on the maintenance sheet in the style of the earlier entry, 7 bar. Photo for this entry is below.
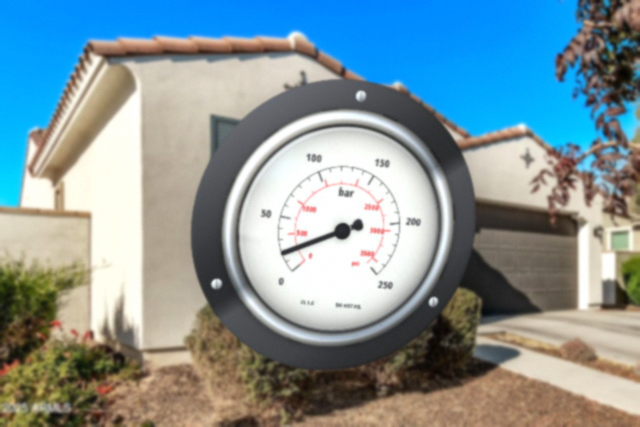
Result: 20 bar
